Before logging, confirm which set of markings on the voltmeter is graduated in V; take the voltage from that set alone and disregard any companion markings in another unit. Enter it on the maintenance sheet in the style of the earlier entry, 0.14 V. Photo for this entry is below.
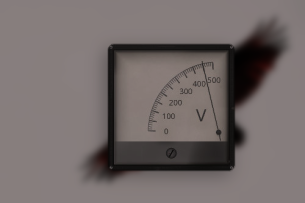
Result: 450 V
